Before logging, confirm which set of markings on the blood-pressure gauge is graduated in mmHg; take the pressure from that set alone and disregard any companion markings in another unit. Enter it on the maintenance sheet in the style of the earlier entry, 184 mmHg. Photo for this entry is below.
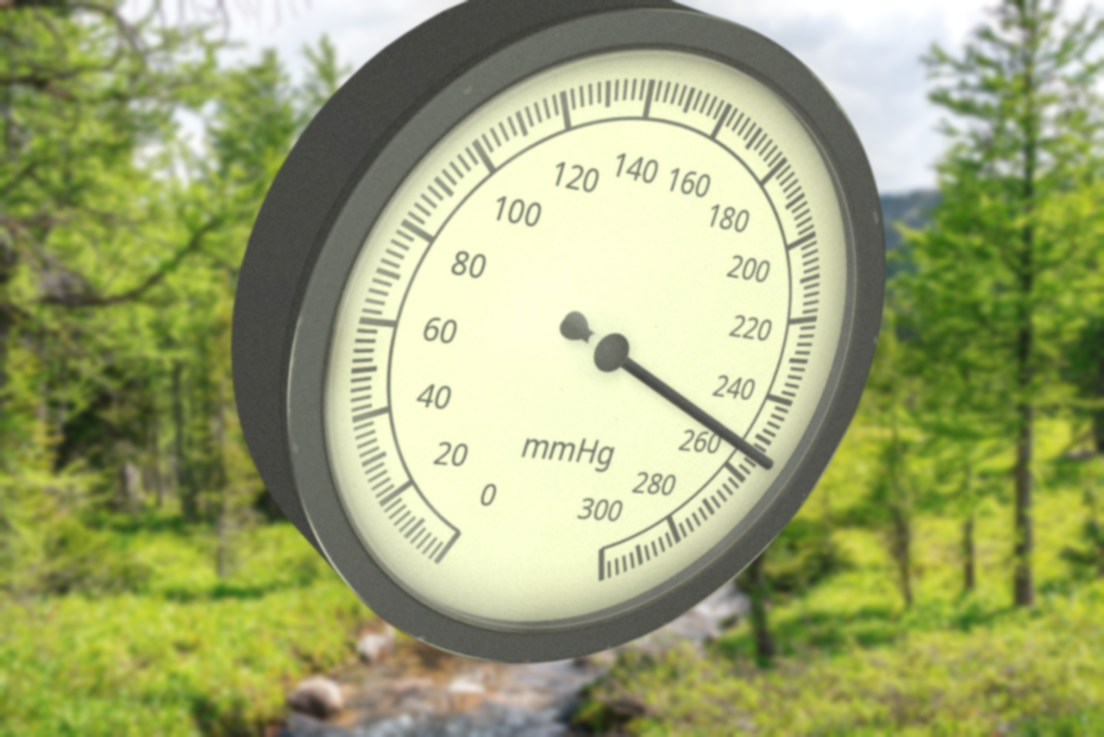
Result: 254 mmHg
